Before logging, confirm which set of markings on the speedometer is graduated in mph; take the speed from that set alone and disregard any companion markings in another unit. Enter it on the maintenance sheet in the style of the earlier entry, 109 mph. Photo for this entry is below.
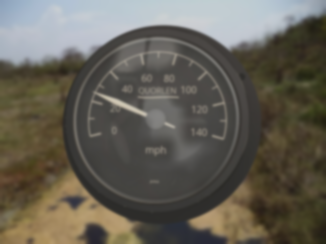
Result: 25 mph
